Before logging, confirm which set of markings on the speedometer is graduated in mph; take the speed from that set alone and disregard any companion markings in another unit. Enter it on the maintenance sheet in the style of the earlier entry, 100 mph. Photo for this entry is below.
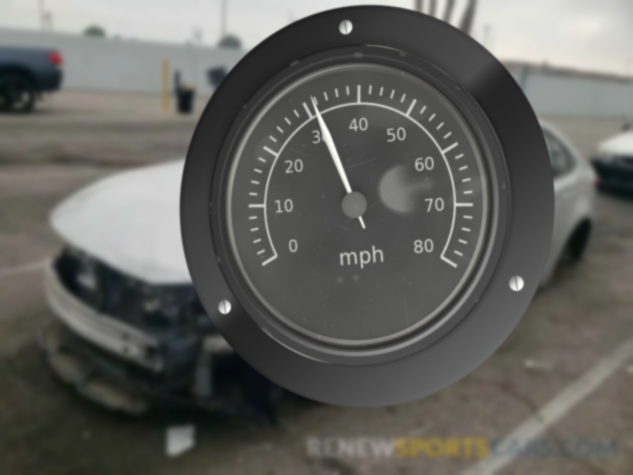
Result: 32 mph
